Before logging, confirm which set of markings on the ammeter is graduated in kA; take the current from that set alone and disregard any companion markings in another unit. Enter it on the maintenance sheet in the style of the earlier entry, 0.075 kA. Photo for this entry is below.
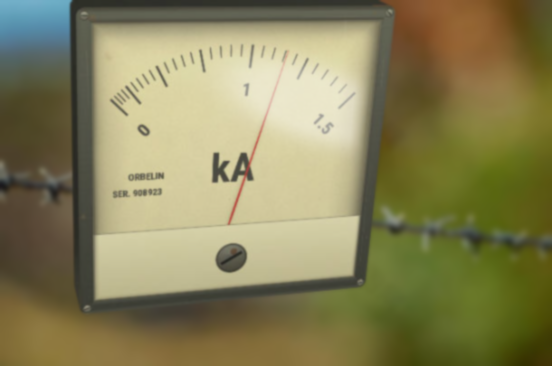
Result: 1.15 kA
